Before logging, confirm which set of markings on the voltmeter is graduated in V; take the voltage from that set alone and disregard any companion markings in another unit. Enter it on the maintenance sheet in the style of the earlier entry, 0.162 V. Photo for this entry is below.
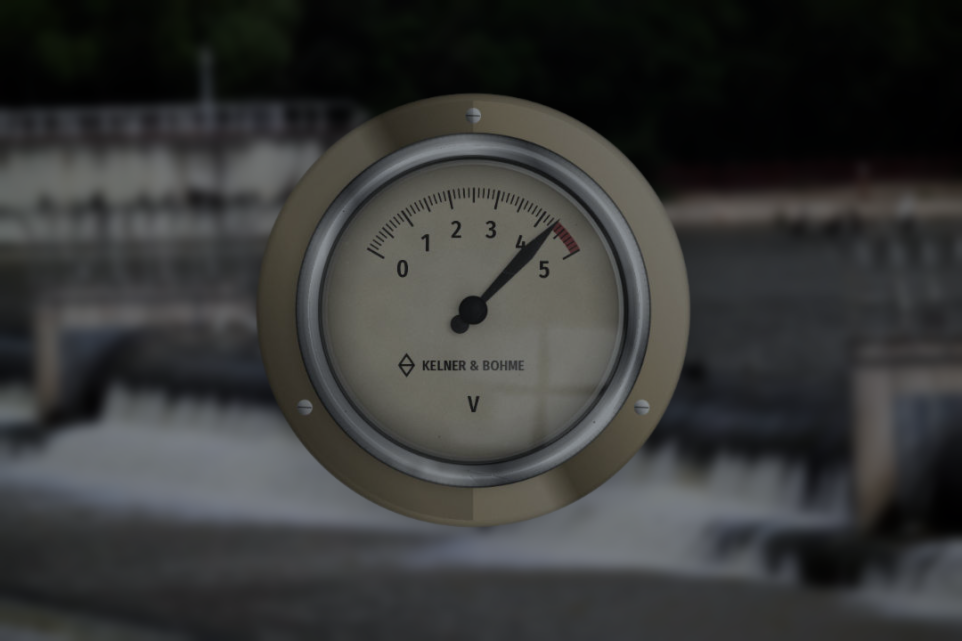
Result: 4.3 V
